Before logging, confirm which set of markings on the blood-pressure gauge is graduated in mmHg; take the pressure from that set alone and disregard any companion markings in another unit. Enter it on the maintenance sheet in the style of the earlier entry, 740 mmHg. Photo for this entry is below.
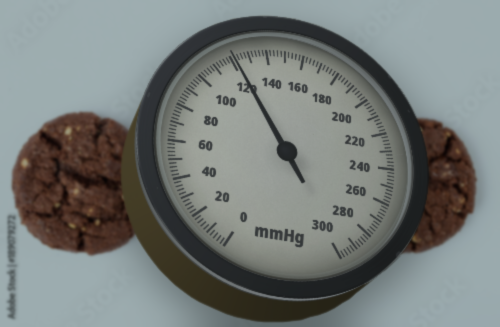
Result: 120 mmHg
